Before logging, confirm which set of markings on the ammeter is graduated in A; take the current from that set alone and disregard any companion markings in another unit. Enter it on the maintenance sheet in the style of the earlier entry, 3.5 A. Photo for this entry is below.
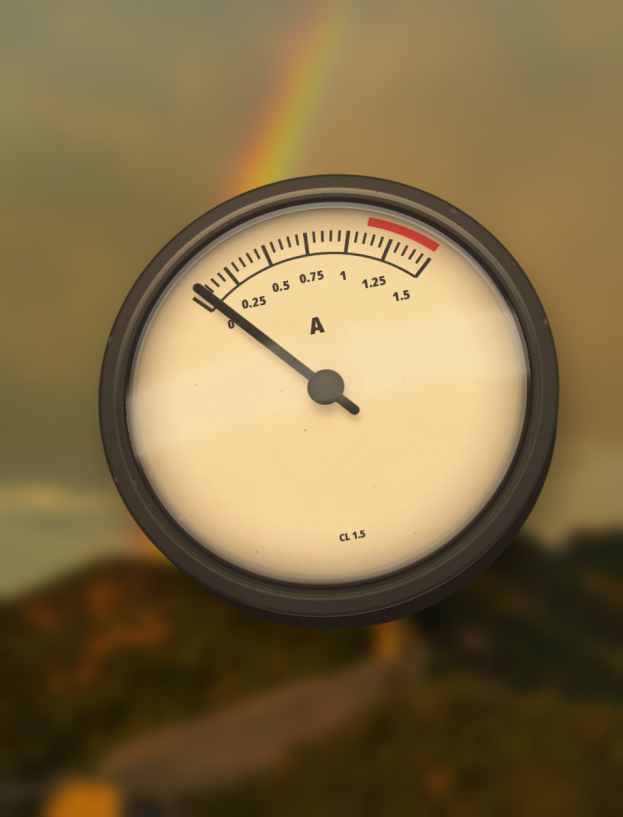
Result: 0.05 A
